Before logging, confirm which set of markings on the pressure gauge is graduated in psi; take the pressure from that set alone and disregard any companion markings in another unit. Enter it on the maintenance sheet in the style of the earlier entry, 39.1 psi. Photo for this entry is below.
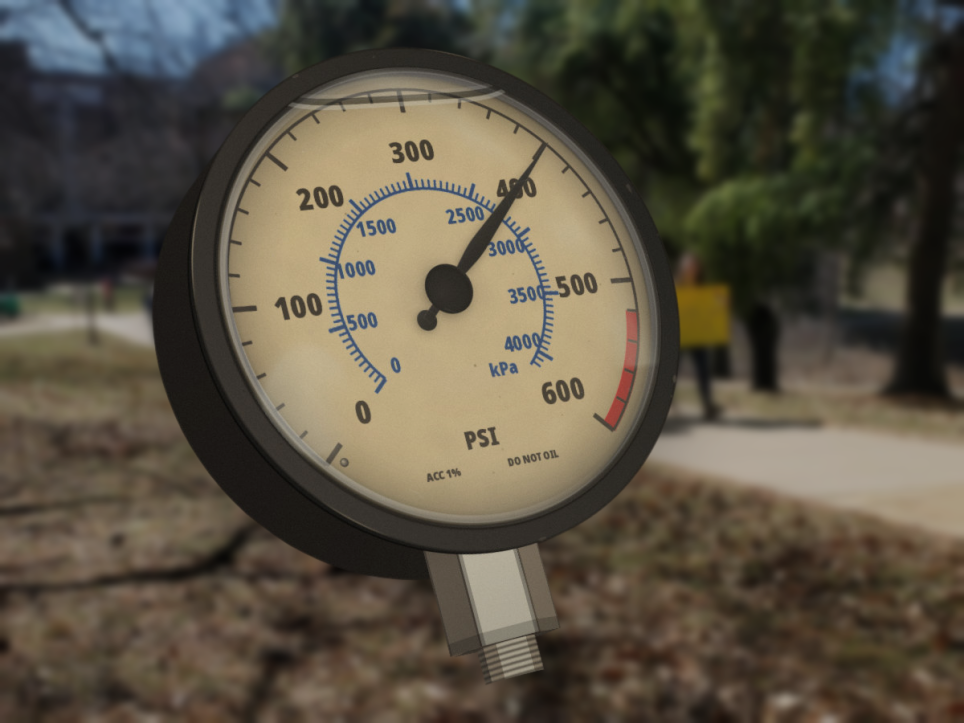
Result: 400 psi
